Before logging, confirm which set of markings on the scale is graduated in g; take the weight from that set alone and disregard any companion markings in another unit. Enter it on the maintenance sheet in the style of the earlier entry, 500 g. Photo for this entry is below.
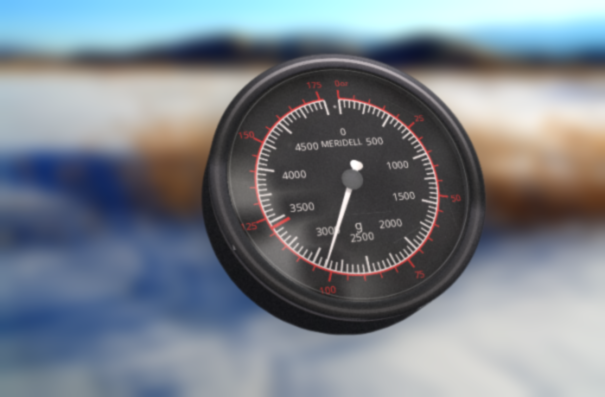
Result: 2900 g
